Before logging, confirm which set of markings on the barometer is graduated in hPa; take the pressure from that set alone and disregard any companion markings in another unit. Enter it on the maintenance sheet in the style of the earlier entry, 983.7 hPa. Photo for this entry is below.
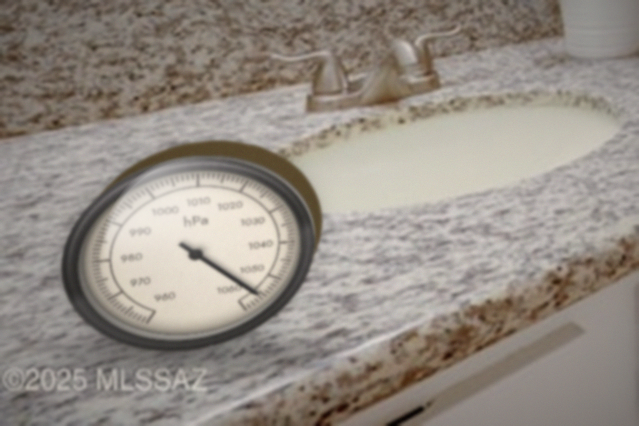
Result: 1055 hPa
